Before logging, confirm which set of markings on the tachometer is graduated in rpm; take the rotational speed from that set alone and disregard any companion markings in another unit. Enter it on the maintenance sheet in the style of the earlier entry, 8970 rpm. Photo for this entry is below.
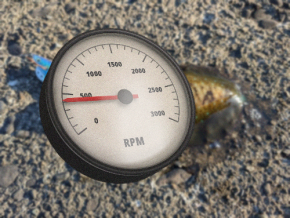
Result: 400 rpm
